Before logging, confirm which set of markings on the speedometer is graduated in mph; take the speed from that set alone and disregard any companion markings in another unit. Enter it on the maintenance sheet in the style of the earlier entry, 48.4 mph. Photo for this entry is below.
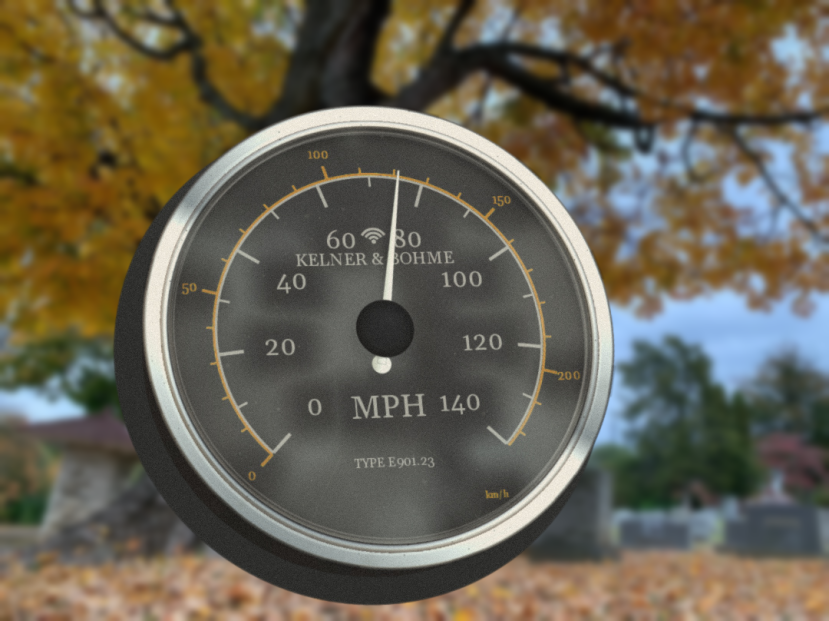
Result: 75 mph
